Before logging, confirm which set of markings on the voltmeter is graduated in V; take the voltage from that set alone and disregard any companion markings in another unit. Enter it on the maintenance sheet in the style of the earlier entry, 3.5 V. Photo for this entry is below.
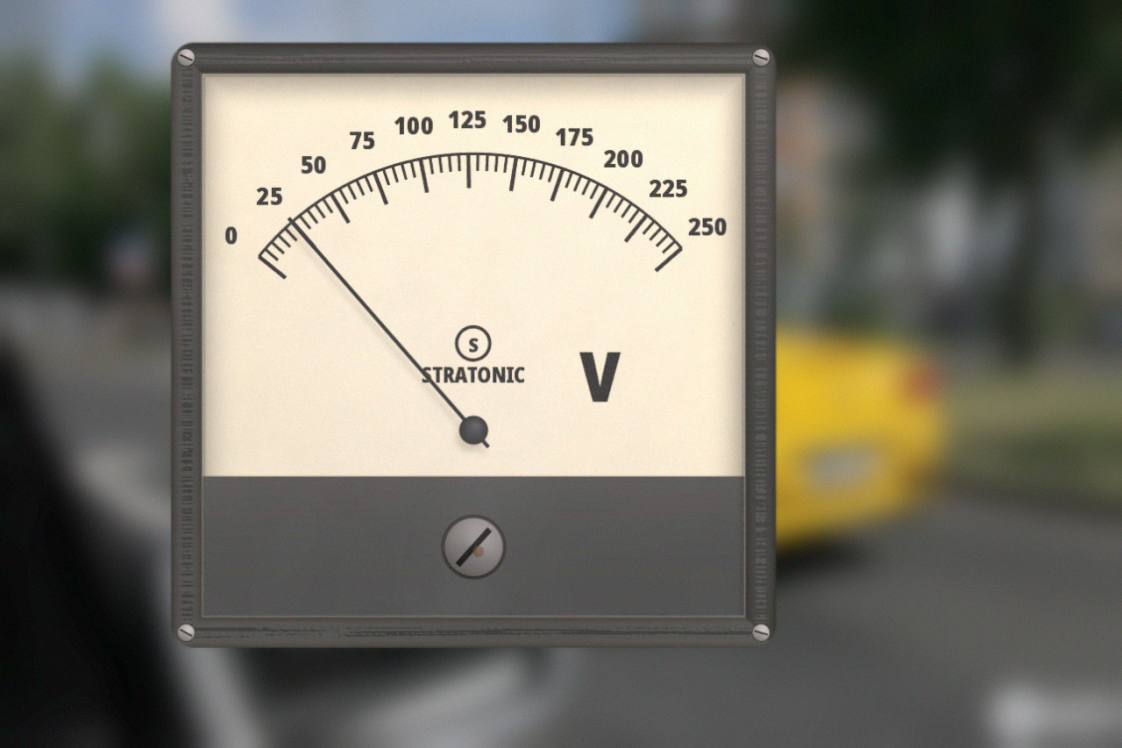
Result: 25 V
